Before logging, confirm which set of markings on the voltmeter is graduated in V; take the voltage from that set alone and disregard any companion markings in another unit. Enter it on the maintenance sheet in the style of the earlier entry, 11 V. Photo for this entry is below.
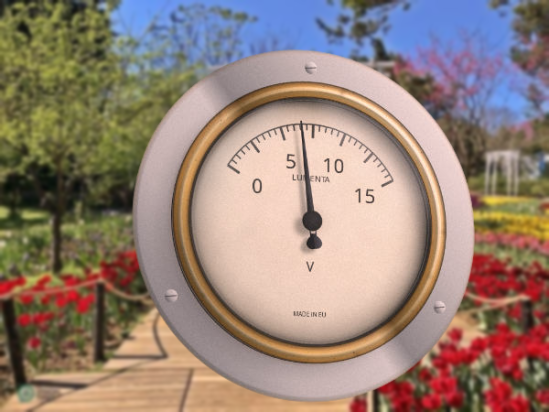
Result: 6.5 V
